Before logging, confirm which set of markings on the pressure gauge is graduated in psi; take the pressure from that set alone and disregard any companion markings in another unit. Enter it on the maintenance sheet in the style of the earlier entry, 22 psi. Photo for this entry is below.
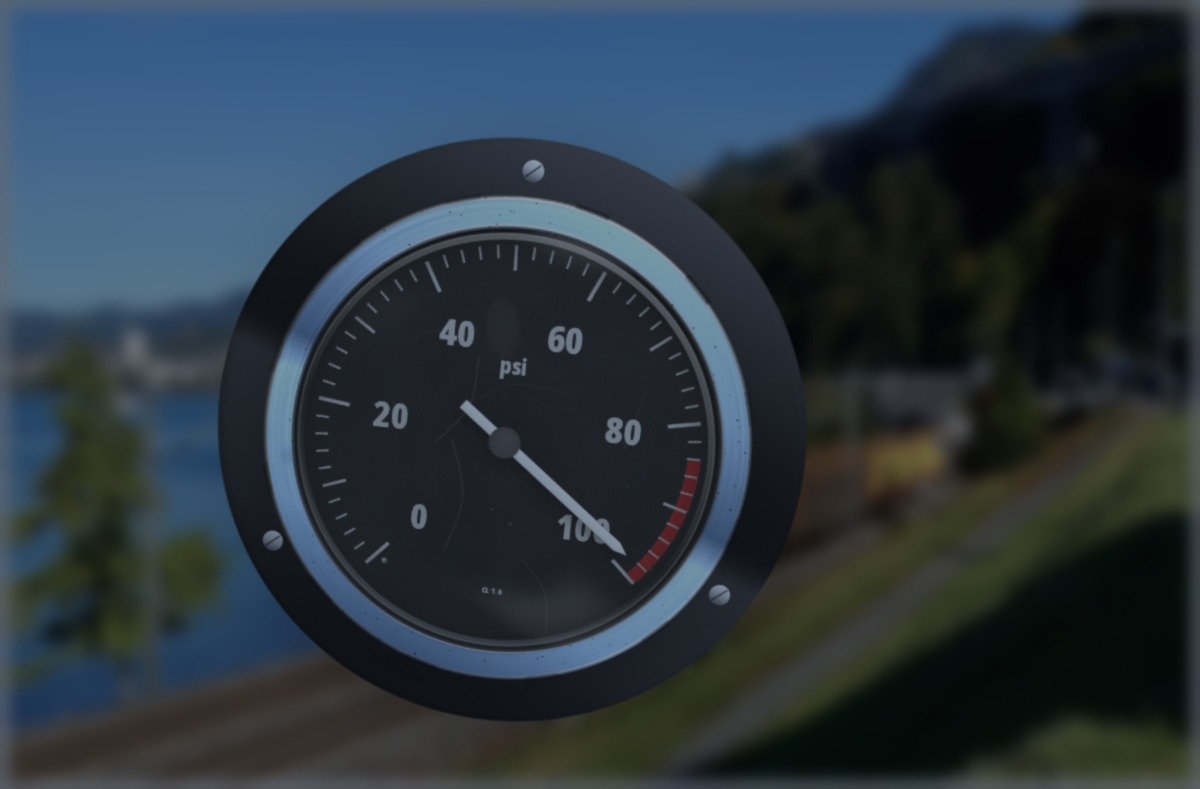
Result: 98 psi
